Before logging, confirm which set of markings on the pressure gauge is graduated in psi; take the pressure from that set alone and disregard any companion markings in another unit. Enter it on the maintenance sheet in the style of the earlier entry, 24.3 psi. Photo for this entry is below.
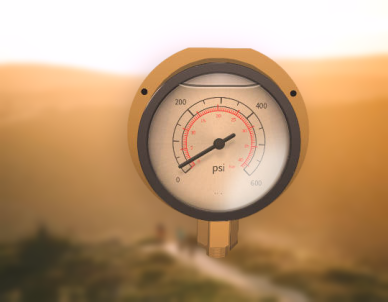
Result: 25 psi
